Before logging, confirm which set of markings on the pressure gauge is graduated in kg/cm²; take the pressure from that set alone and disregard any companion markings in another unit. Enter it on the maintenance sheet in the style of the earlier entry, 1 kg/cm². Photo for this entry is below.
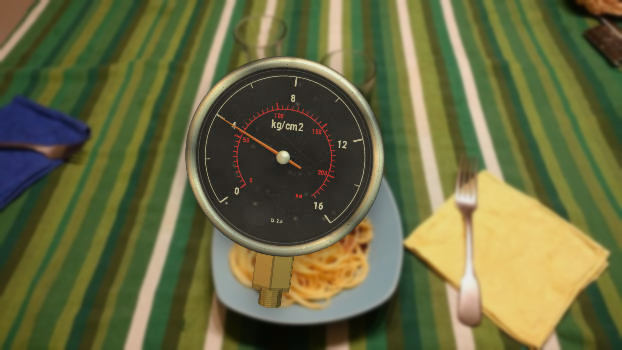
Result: 4 kg/cm²
